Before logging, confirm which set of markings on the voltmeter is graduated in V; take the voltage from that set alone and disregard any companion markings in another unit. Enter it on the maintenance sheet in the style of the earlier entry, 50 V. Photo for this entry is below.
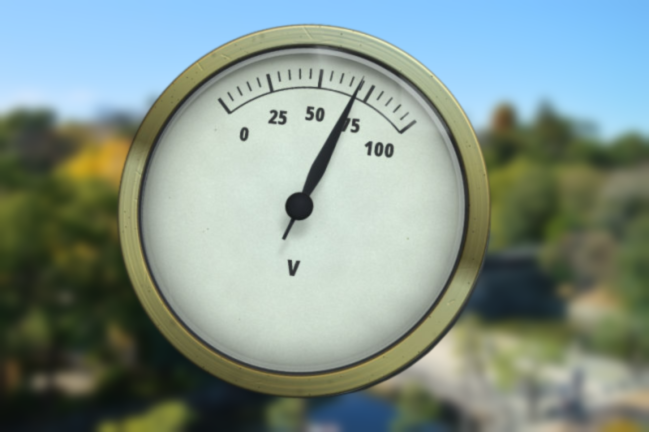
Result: 70 V
